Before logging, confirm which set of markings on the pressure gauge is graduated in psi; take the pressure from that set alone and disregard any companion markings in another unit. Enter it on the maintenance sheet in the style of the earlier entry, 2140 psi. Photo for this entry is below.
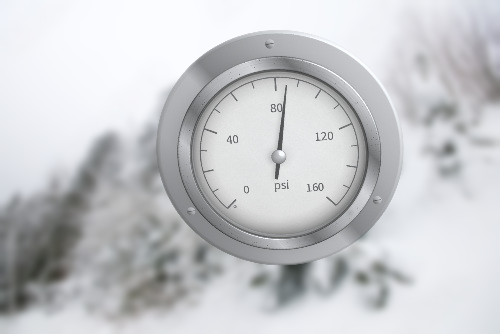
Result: 85 psi
